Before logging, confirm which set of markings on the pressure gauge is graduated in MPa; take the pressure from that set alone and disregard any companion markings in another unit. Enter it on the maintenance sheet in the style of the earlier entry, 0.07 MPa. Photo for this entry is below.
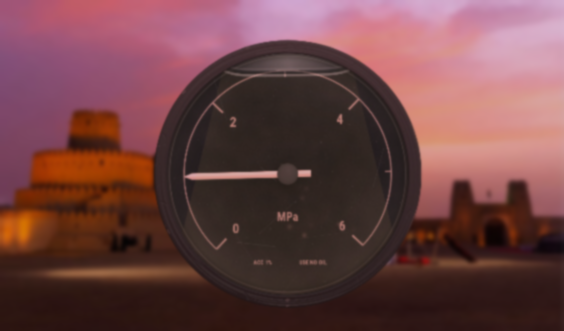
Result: 1 MPa
